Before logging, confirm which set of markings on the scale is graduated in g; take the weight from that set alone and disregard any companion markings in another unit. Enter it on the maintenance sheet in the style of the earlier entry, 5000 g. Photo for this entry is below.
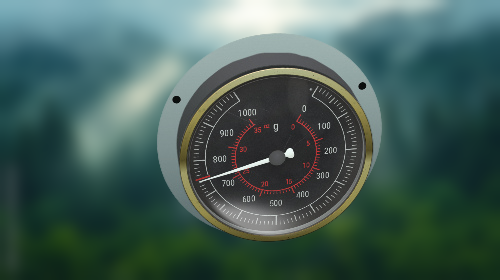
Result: 750 g
